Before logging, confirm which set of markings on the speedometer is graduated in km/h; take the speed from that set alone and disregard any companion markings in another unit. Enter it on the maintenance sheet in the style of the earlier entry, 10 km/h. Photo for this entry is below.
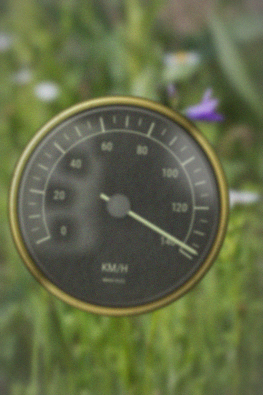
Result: 137.5 km/h
